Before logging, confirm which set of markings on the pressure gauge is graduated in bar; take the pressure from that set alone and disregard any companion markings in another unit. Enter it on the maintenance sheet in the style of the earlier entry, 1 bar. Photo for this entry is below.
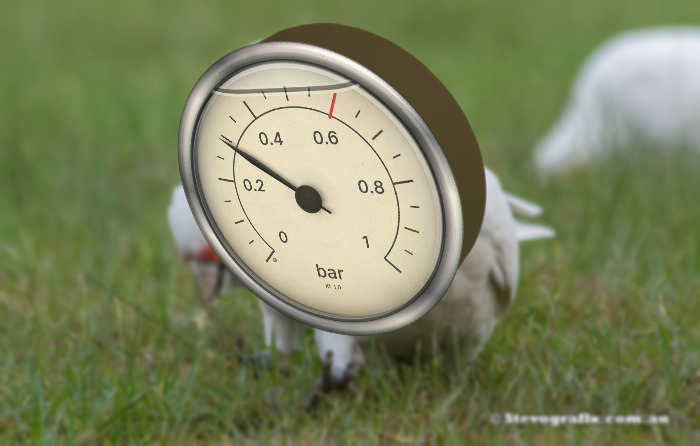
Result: 0.3 bar
